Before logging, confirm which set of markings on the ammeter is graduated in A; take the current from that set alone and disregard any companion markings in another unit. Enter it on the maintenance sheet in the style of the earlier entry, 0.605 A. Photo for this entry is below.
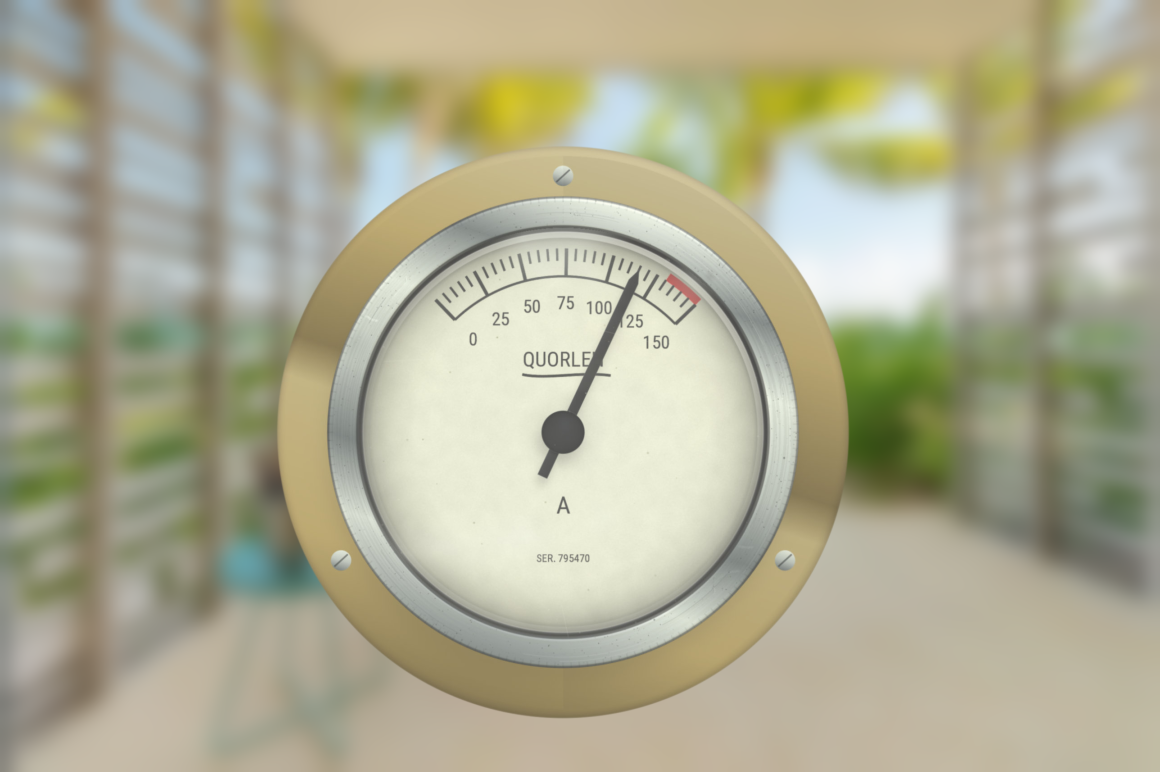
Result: 115 A
